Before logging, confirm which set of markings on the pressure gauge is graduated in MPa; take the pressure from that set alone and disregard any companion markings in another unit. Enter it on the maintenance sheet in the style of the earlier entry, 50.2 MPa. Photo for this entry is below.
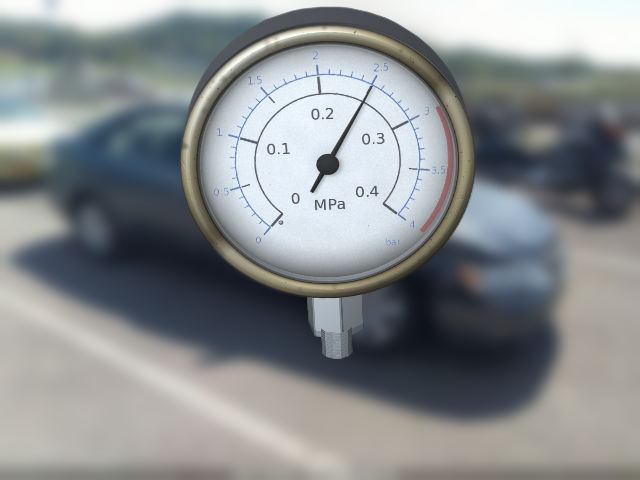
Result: 0.25 MPa
